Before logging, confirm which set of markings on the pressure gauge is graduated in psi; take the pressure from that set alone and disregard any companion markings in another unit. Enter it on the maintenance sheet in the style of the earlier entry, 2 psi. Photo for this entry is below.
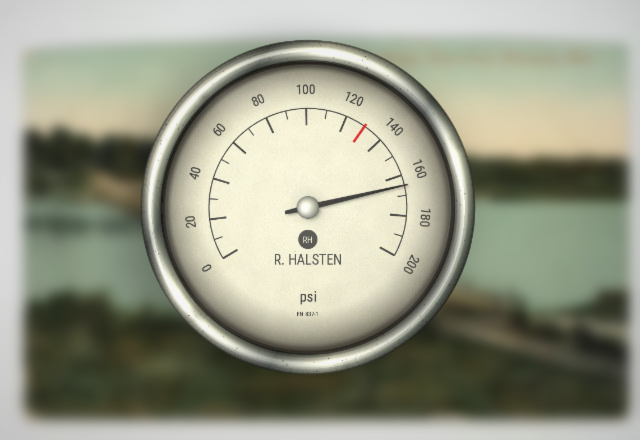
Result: 165 psi
